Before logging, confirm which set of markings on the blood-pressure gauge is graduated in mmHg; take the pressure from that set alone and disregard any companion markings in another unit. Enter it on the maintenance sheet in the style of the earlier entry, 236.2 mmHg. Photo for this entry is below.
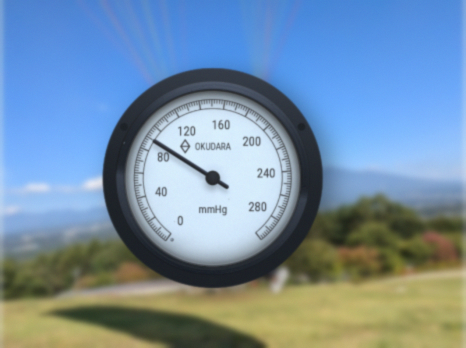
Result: 90 mmHg
